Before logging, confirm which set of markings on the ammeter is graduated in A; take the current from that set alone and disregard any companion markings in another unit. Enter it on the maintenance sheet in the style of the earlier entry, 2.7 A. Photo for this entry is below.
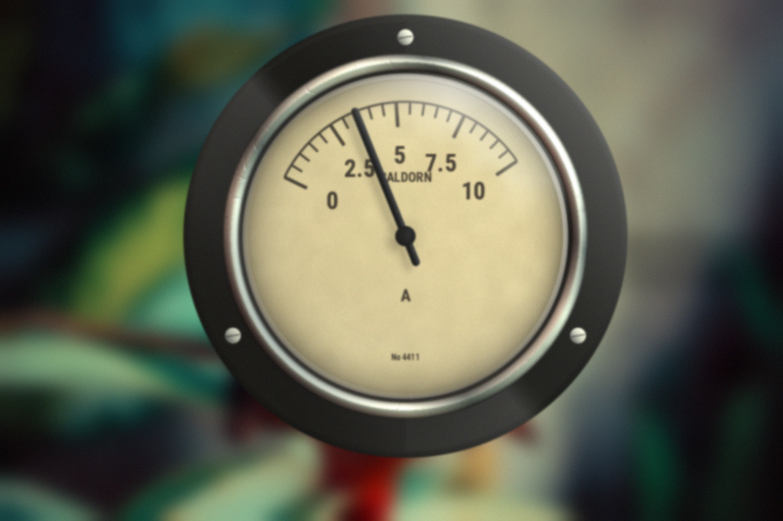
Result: 3.5 A
